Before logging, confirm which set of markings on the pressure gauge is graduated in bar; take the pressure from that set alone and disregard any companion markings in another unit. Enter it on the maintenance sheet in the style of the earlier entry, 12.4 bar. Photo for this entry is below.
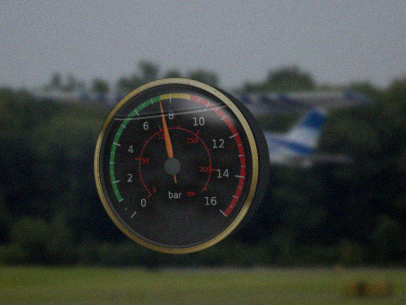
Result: 7.5 bar
